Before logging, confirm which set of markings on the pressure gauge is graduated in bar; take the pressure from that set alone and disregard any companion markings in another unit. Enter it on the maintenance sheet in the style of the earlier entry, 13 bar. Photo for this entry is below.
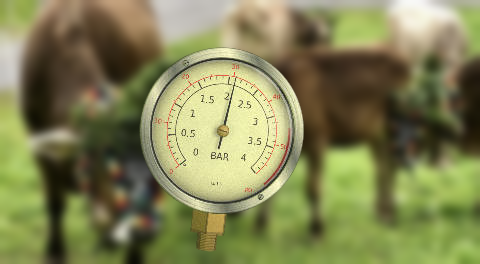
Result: 2.1 bar
